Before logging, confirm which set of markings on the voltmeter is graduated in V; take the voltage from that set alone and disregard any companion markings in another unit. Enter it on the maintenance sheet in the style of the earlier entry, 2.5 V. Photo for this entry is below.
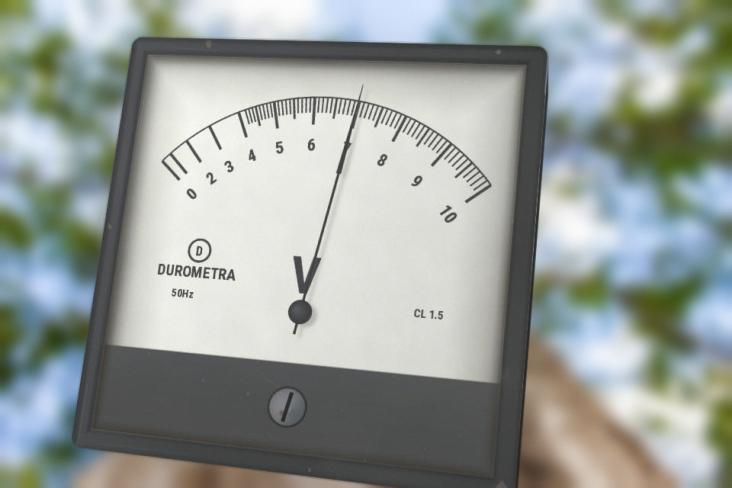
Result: 7 V
